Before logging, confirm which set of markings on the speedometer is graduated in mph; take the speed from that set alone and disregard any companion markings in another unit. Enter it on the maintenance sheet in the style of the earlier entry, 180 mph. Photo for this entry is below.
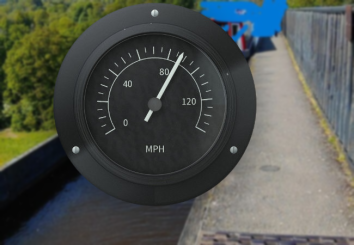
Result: 87.5 mph
